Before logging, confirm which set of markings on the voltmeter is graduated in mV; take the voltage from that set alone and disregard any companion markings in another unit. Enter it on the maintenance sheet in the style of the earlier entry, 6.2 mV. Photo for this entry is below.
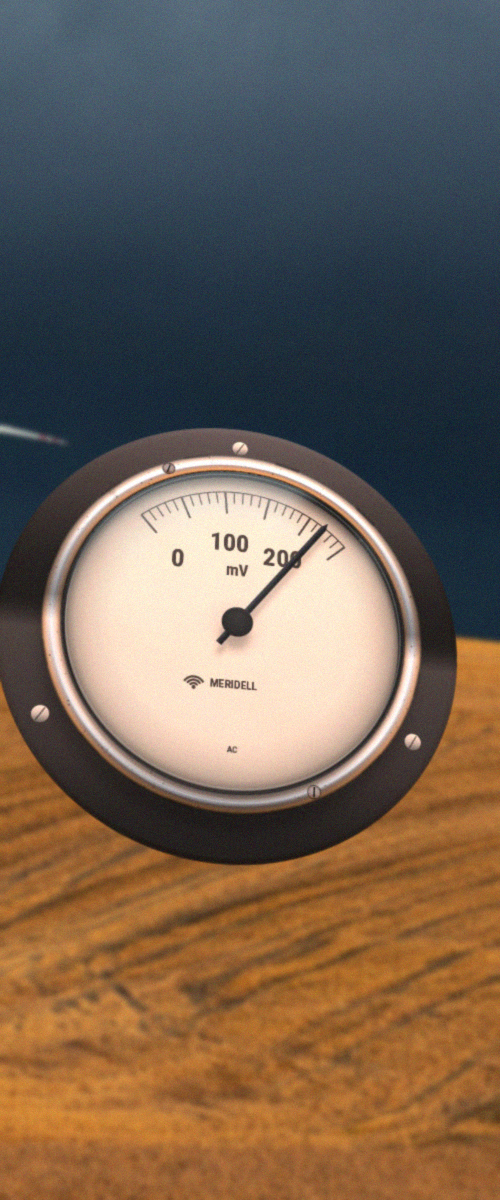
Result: 220 mV
